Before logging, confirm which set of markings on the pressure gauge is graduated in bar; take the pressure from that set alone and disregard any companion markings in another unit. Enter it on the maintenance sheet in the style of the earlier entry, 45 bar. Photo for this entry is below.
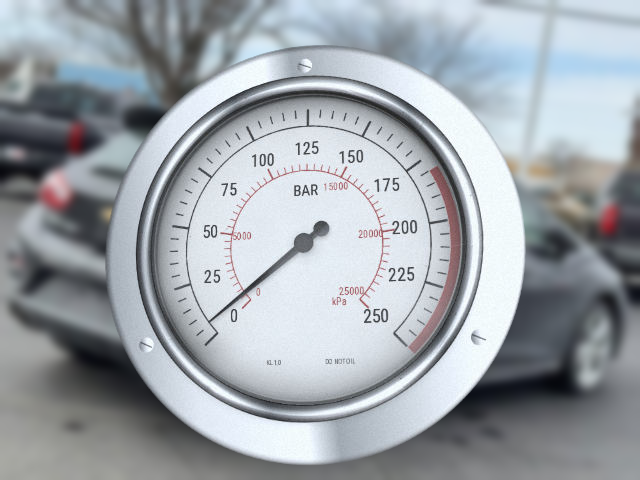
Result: 5 bar
